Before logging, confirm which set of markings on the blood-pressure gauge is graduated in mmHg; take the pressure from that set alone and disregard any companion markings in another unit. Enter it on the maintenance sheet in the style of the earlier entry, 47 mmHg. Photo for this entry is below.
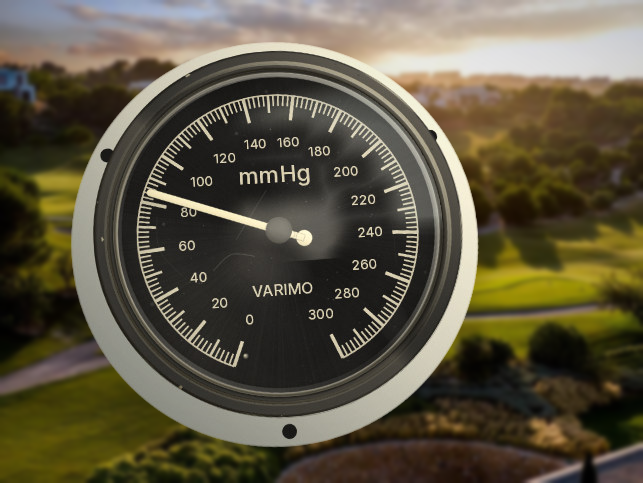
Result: 84 mmHg
